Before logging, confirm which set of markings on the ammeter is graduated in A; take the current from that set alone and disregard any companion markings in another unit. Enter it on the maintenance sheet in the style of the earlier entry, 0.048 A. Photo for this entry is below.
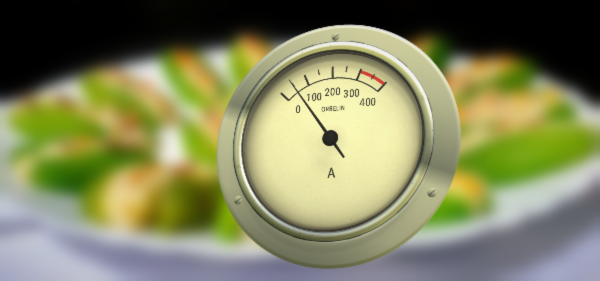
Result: 50 A
